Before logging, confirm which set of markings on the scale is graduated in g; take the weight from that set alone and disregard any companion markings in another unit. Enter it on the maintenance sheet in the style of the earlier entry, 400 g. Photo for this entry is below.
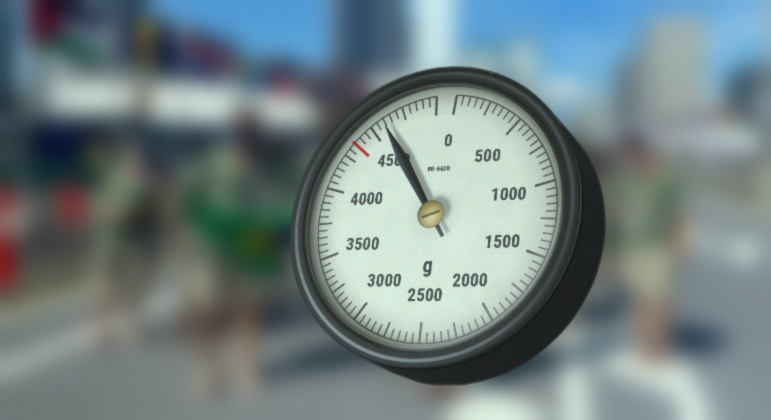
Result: 4600 g
